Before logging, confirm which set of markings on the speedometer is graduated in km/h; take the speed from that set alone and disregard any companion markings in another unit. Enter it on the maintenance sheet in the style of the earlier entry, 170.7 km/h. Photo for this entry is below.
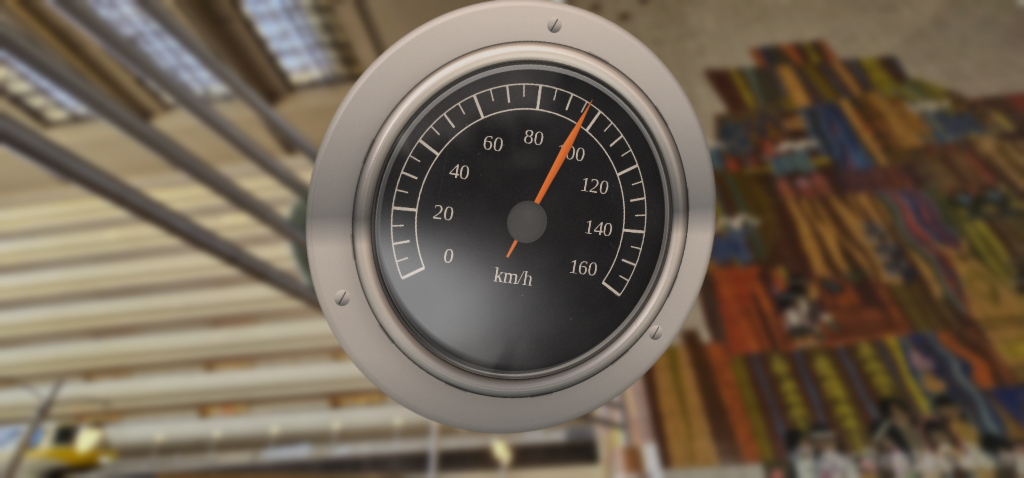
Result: 95 km/h
